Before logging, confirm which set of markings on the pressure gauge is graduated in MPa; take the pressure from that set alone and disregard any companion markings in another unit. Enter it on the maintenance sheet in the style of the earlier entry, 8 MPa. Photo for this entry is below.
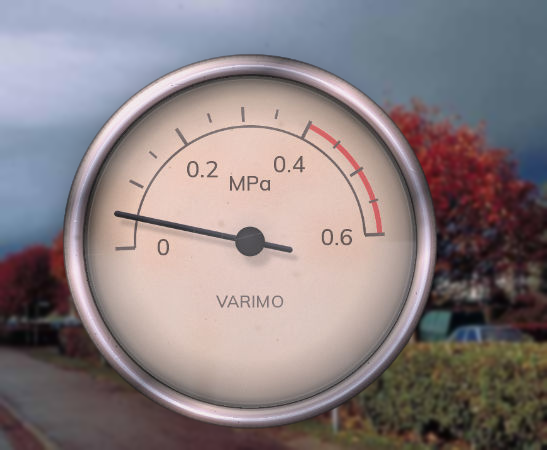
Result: 0.05 MPa
